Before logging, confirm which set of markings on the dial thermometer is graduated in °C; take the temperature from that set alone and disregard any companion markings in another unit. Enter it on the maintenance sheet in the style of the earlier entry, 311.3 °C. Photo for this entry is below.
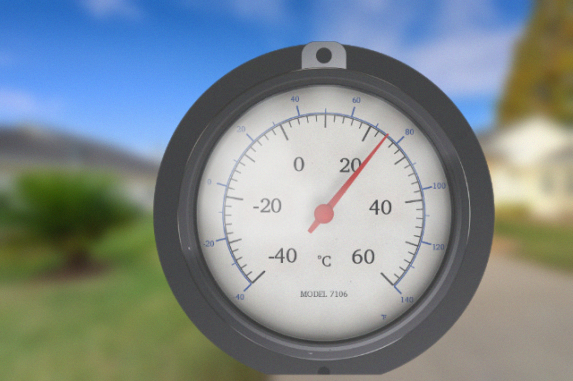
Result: 24 °C
